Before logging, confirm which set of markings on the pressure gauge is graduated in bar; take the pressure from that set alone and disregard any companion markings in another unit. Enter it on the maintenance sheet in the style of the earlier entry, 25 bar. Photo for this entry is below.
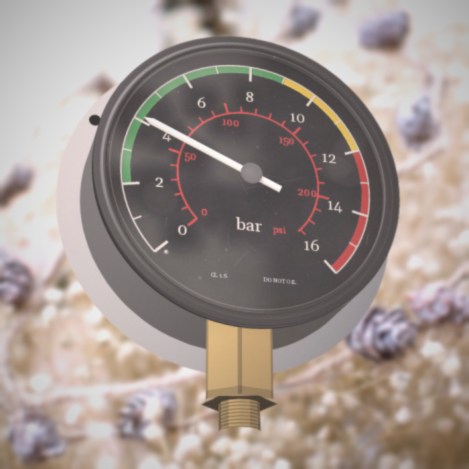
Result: 4 bar
